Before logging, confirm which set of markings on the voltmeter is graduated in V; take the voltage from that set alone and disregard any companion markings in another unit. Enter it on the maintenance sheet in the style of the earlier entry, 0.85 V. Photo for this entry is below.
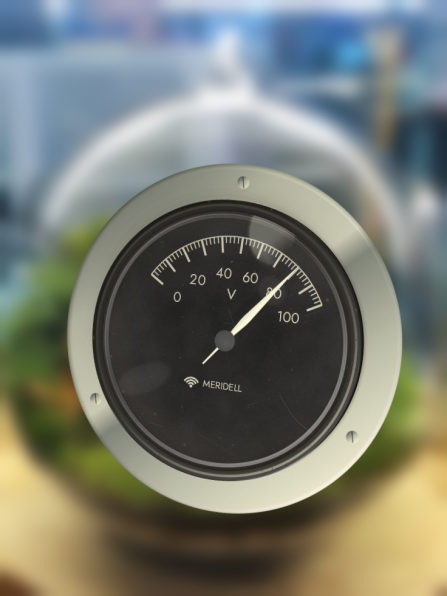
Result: 80 V
